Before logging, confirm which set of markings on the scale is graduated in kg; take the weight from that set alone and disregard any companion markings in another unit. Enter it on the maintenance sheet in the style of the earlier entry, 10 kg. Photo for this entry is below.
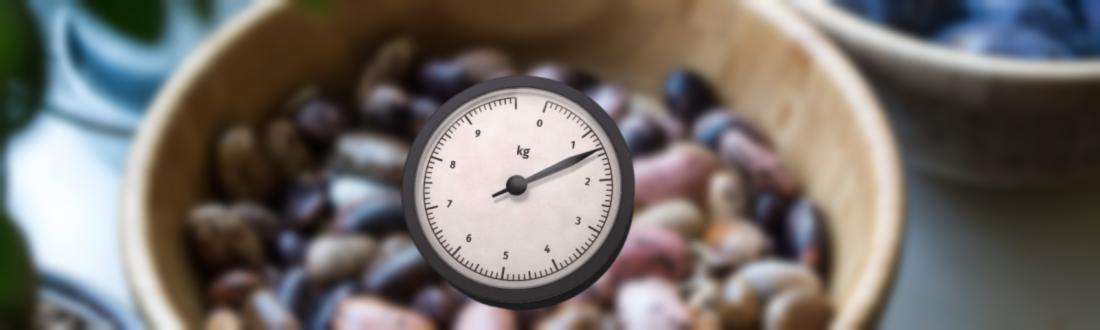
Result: 1.4 kg
